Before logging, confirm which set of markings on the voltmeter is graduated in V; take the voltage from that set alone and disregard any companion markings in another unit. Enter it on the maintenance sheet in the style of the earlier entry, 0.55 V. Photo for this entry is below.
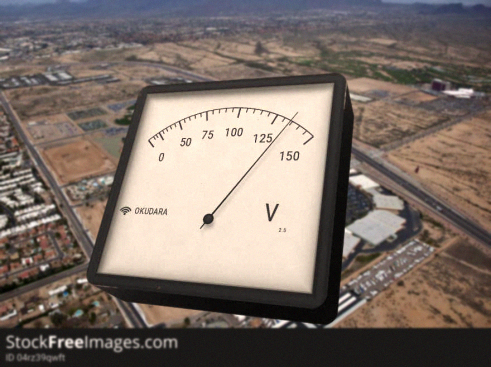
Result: 135 V
